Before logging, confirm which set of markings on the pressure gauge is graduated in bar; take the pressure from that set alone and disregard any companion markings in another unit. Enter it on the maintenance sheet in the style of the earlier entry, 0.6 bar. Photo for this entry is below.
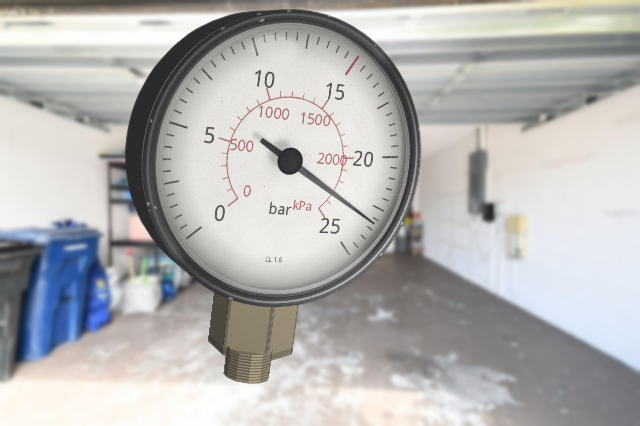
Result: 23.25 bar
